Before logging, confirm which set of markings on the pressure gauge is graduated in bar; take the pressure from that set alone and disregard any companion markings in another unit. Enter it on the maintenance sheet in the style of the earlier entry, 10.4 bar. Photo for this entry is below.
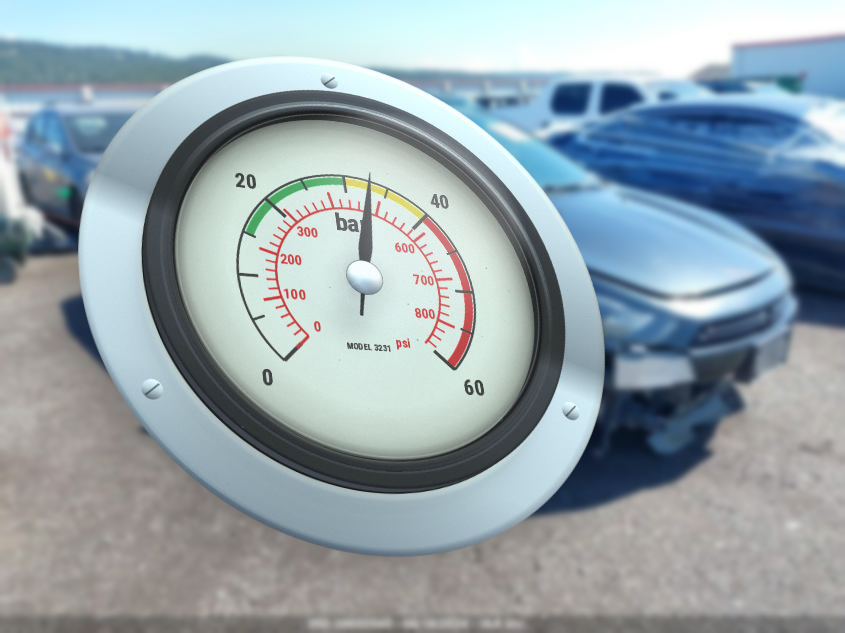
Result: 32.5 bar
